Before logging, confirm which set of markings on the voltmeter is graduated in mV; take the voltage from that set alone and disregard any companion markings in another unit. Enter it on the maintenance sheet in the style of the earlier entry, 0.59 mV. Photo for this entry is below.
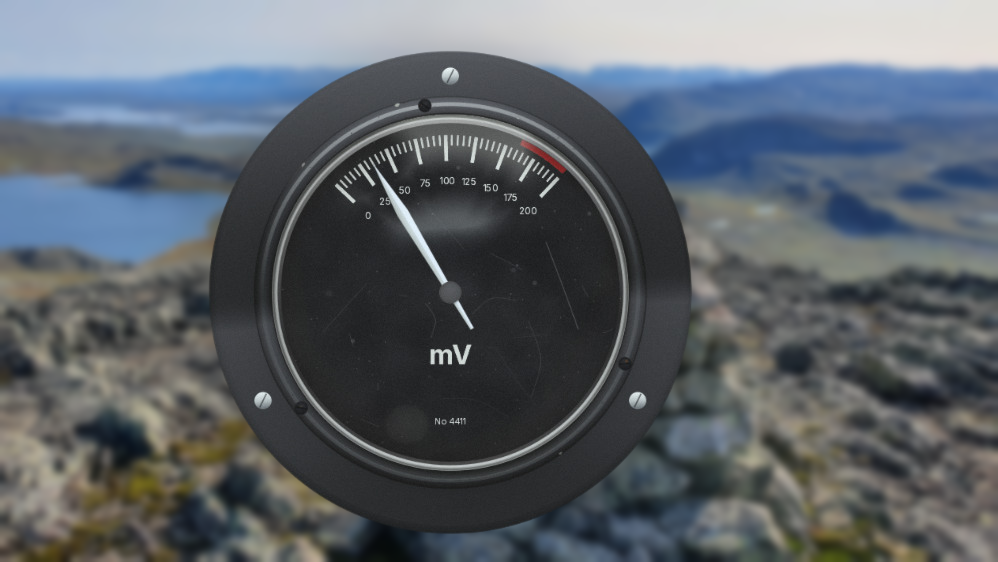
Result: 35 mV
